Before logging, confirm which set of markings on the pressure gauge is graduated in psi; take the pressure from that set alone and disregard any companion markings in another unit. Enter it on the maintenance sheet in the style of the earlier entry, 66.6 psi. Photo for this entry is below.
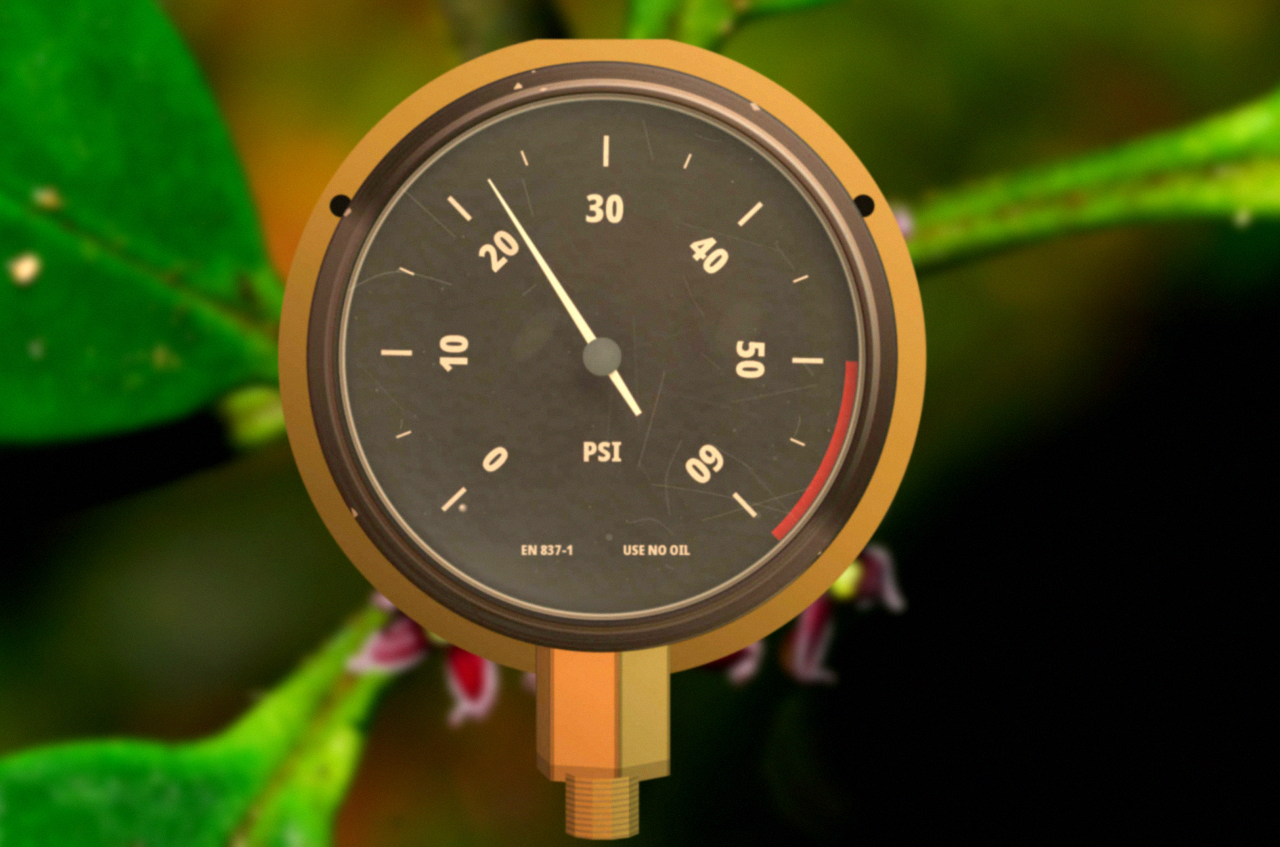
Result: 22.5 psi
